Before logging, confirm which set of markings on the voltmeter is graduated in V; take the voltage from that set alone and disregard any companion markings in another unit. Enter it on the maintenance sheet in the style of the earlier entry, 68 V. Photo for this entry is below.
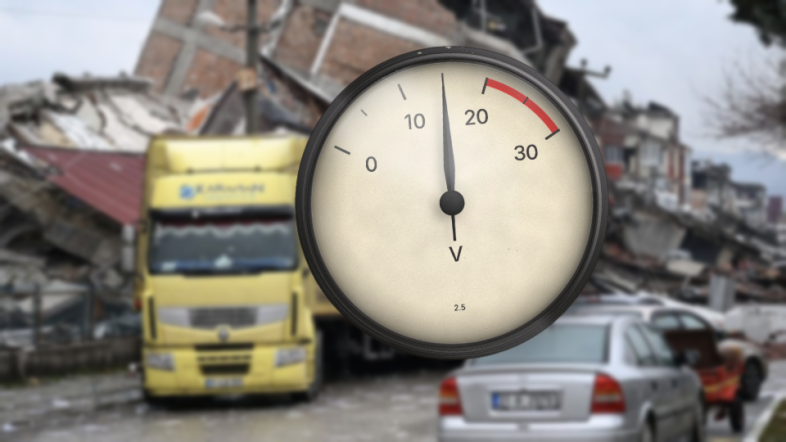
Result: 15 V
